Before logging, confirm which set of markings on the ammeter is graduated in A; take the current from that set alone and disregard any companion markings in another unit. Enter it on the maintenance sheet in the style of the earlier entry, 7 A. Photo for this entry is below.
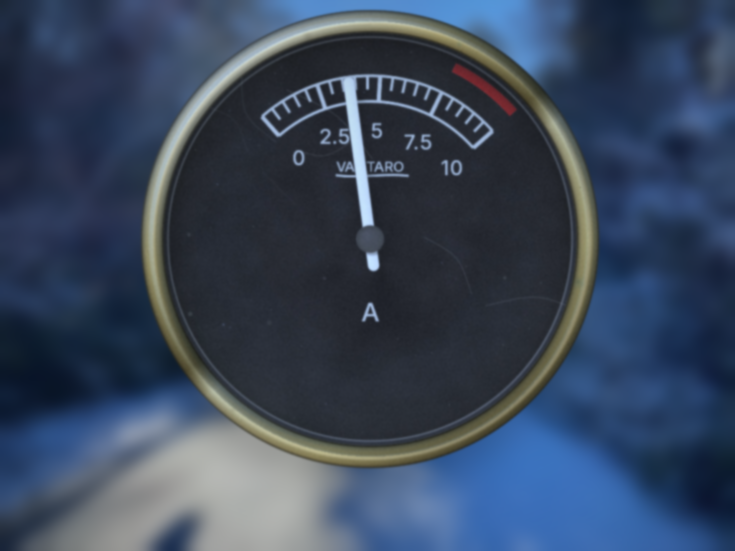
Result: 3.75 A
